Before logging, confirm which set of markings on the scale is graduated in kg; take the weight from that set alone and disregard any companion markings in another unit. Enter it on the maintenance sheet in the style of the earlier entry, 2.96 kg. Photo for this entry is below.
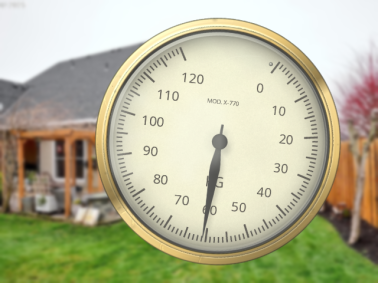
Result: 61 kg
